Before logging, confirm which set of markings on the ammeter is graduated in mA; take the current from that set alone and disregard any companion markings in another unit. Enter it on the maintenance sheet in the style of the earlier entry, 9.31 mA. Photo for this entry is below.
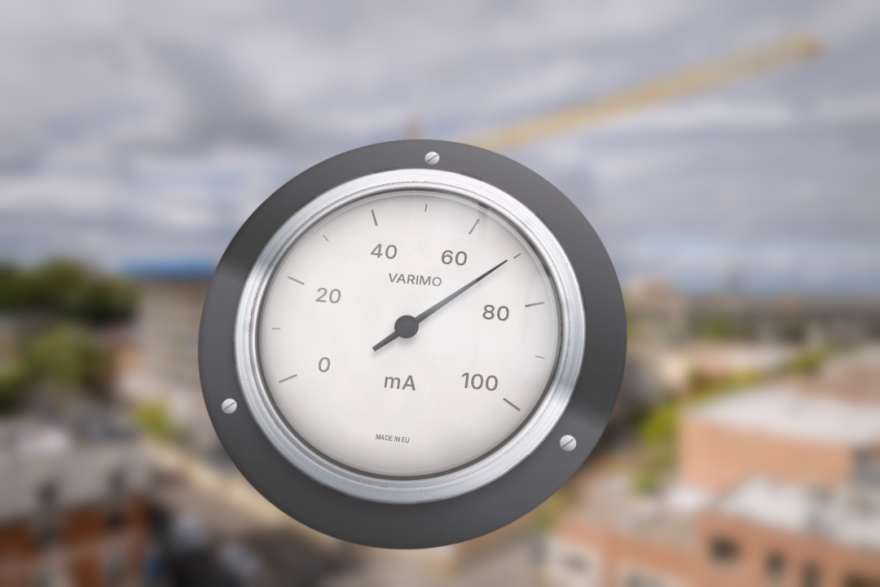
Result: 70 mA
